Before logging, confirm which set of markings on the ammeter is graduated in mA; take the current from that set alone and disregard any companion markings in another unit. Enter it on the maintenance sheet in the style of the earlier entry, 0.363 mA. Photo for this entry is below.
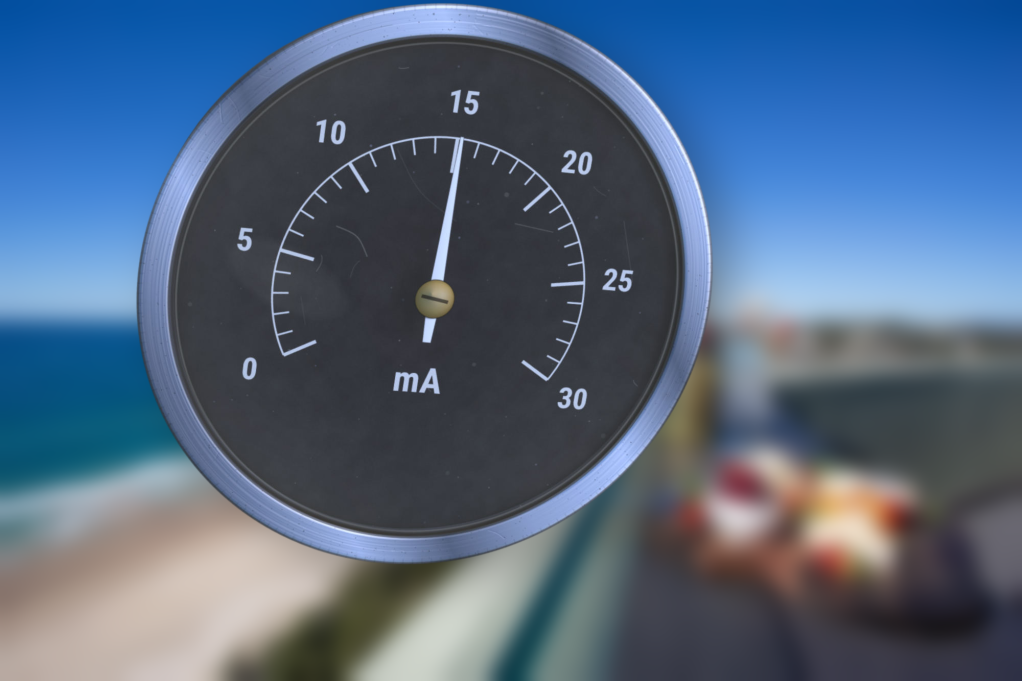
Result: 15 mA
